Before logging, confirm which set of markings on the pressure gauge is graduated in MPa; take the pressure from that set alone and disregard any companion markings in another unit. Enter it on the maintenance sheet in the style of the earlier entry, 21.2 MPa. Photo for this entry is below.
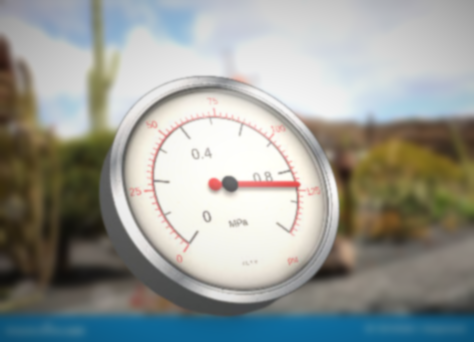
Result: 0.85 MPa
